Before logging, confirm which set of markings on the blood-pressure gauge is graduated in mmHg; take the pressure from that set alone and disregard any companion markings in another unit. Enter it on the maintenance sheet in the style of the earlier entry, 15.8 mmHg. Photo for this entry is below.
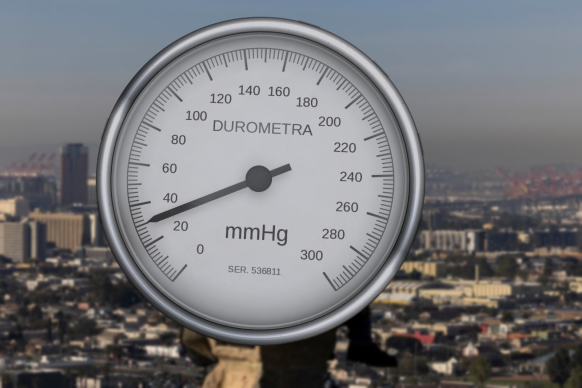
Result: 30 mmHg
